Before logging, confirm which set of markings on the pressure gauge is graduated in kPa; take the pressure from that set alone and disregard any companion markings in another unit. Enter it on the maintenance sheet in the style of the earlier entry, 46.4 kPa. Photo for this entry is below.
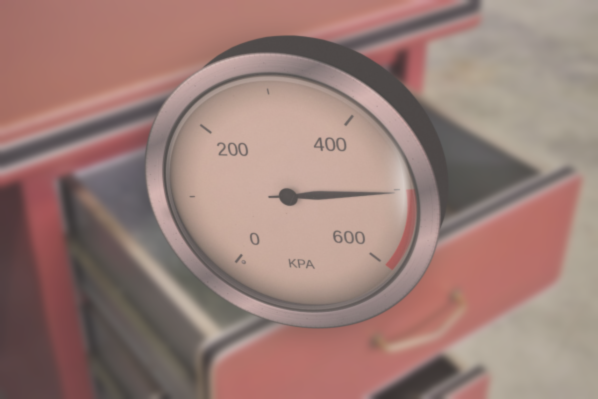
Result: 500 kPa
